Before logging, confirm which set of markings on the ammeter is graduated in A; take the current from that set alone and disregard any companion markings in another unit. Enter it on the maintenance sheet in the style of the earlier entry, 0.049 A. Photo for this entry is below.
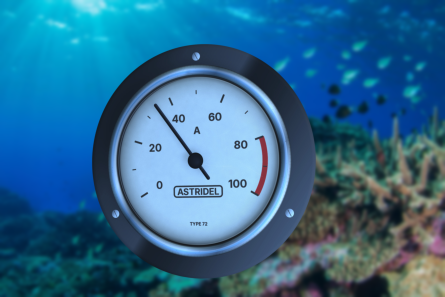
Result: 35 A
